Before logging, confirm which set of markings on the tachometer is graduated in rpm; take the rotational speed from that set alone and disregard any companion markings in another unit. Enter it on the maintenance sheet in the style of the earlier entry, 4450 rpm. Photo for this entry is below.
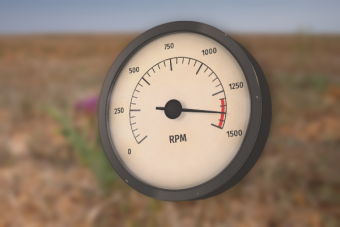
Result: 1400 rpm
